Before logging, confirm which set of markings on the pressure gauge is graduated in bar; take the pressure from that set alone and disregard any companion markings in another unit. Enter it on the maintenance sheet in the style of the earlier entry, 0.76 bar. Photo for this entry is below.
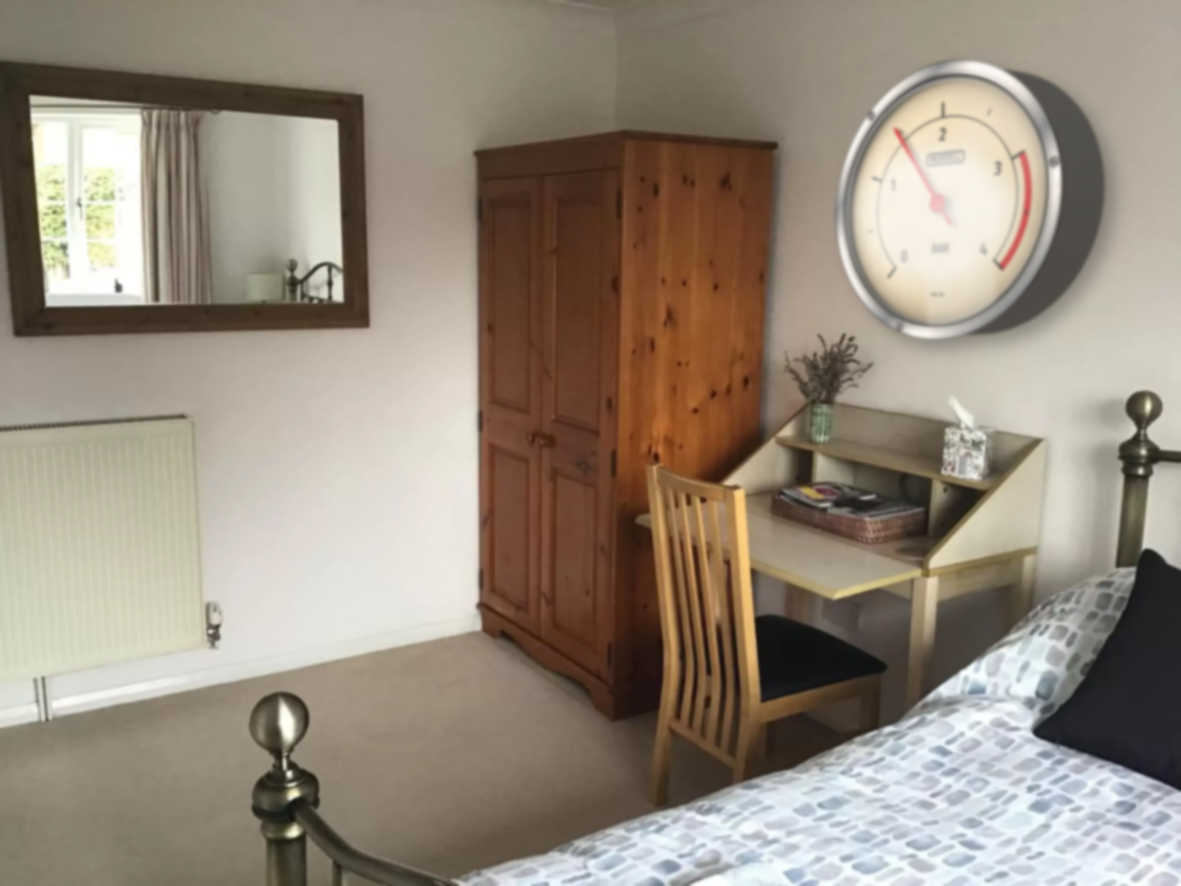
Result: 1.5 bar
